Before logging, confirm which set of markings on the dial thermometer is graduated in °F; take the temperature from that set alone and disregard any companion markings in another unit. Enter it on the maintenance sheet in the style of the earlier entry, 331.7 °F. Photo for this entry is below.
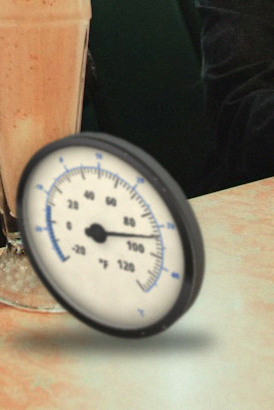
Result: 90 °F
